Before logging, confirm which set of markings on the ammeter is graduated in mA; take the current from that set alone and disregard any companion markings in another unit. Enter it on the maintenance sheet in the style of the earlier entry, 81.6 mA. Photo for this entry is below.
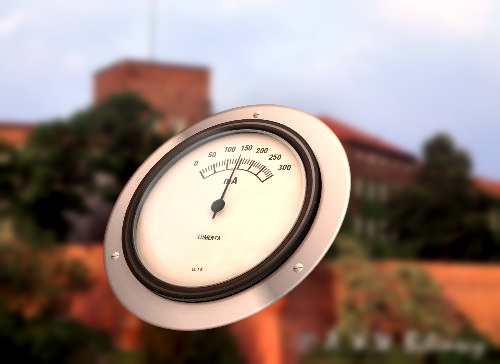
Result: 150 mA
